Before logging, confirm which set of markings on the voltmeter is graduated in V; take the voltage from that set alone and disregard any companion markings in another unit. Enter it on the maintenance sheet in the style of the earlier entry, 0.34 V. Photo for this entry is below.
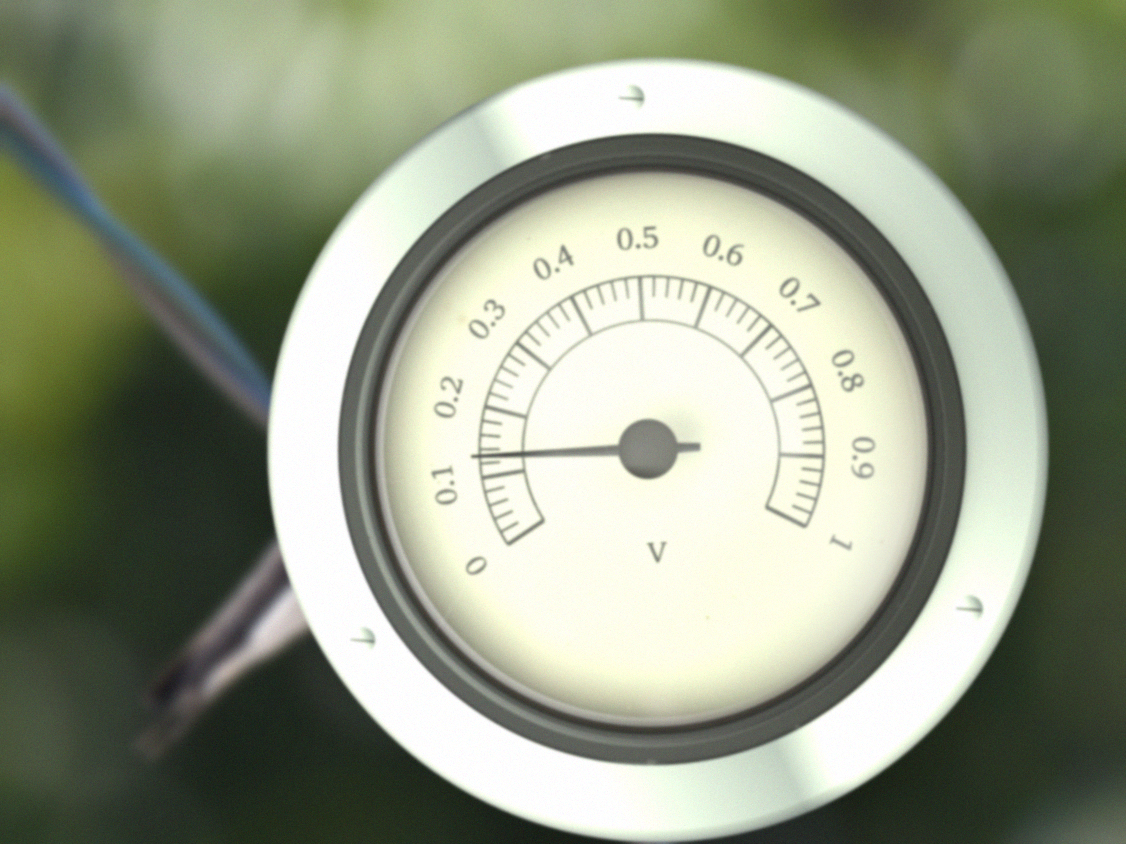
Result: 0.13 V
